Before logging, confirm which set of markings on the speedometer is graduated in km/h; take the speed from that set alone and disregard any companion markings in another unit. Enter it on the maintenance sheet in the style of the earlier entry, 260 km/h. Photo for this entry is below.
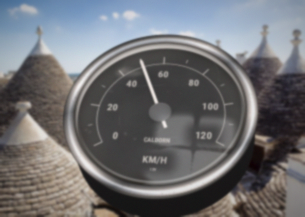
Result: 50 km/h
